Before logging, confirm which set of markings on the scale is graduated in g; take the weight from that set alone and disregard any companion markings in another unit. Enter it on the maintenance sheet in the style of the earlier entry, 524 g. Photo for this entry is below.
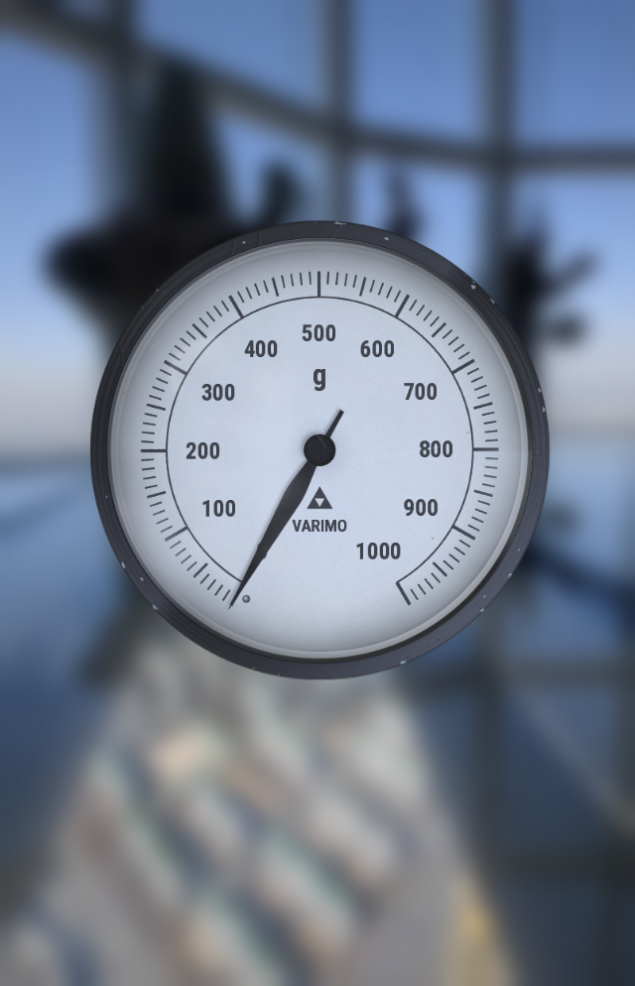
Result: 0 g
